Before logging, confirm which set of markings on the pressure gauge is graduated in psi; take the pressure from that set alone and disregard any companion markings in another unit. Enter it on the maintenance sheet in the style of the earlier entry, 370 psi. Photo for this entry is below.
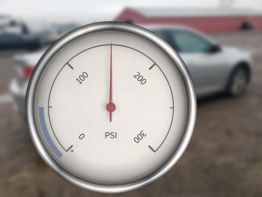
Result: 150 psi
